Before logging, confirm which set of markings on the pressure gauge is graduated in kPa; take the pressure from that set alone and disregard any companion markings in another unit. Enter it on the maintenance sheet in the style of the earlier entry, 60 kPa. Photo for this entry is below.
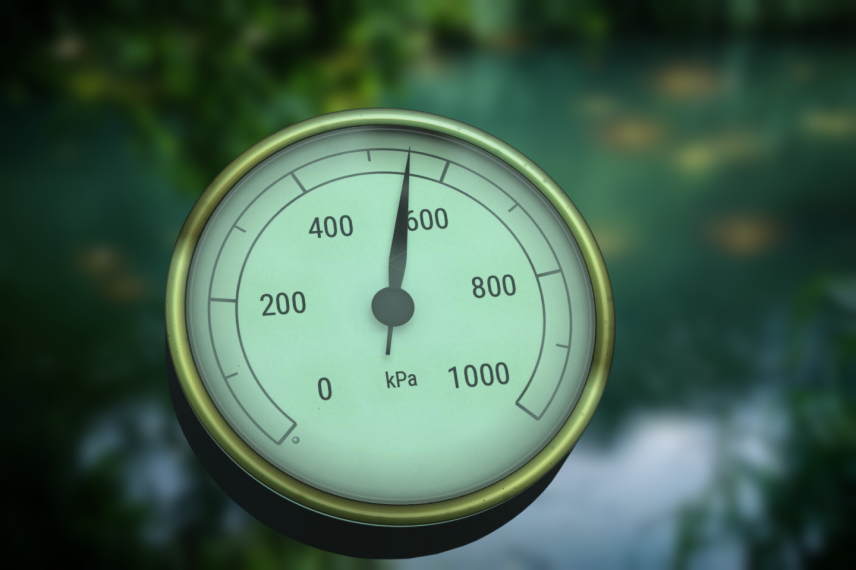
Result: 550 kPa
